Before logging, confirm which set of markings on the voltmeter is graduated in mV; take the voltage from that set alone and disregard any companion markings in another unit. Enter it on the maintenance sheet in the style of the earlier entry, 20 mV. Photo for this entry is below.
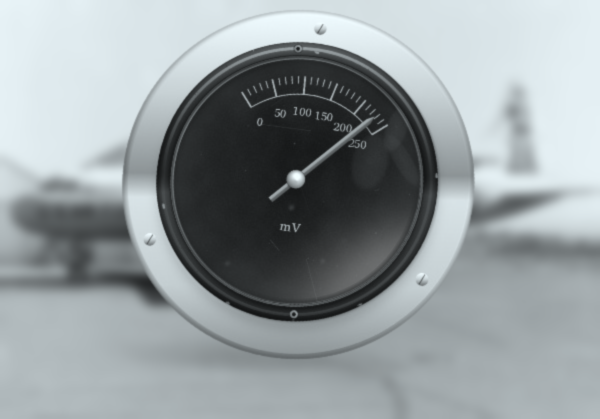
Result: 230 mV
